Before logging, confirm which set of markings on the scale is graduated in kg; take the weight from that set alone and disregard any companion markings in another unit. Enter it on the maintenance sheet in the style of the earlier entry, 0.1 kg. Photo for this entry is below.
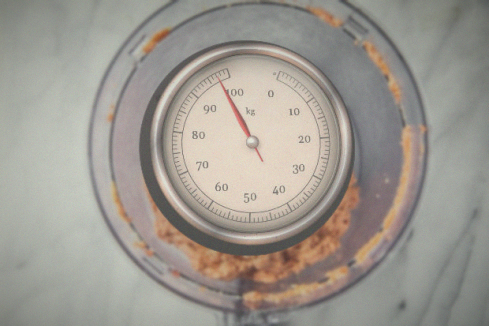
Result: 97 kg
